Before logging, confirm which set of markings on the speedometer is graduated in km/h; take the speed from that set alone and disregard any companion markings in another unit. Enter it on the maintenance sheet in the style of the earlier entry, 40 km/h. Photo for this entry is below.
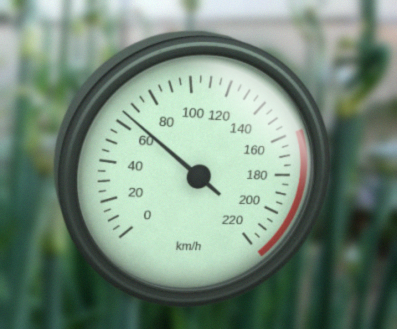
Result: 65 km/h
